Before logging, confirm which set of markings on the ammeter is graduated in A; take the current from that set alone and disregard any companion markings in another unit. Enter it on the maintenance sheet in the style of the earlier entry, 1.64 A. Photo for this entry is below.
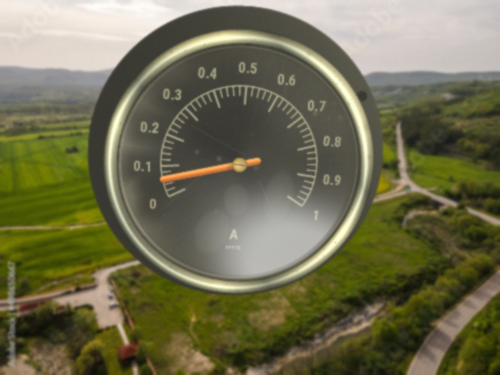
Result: 0.06 A
